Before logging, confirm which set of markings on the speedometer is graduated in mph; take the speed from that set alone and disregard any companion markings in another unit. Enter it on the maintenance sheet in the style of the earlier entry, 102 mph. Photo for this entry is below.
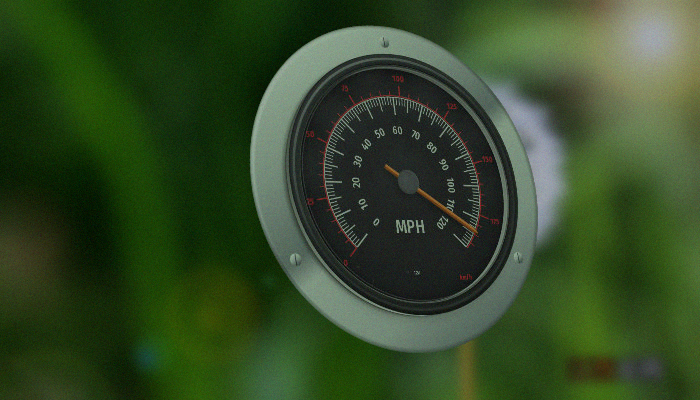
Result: 115 mph
